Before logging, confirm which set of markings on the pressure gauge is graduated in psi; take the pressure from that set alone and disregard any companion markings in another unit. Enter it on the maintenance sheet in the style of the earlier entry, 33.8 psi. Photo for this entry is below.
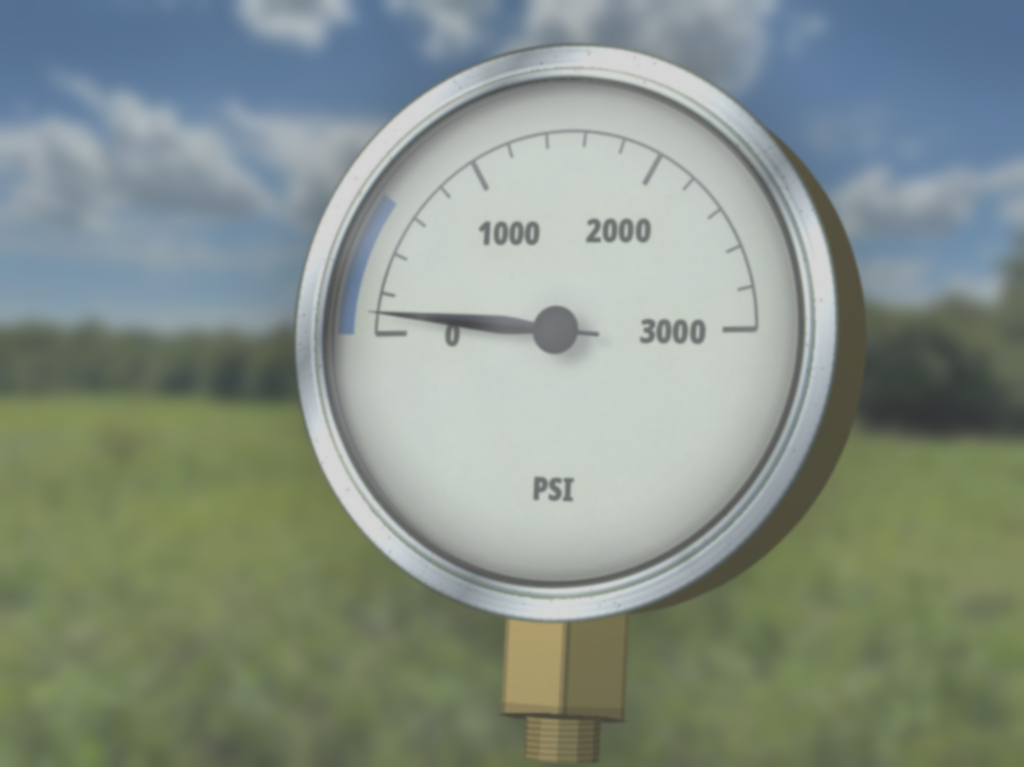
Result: 100 psi
